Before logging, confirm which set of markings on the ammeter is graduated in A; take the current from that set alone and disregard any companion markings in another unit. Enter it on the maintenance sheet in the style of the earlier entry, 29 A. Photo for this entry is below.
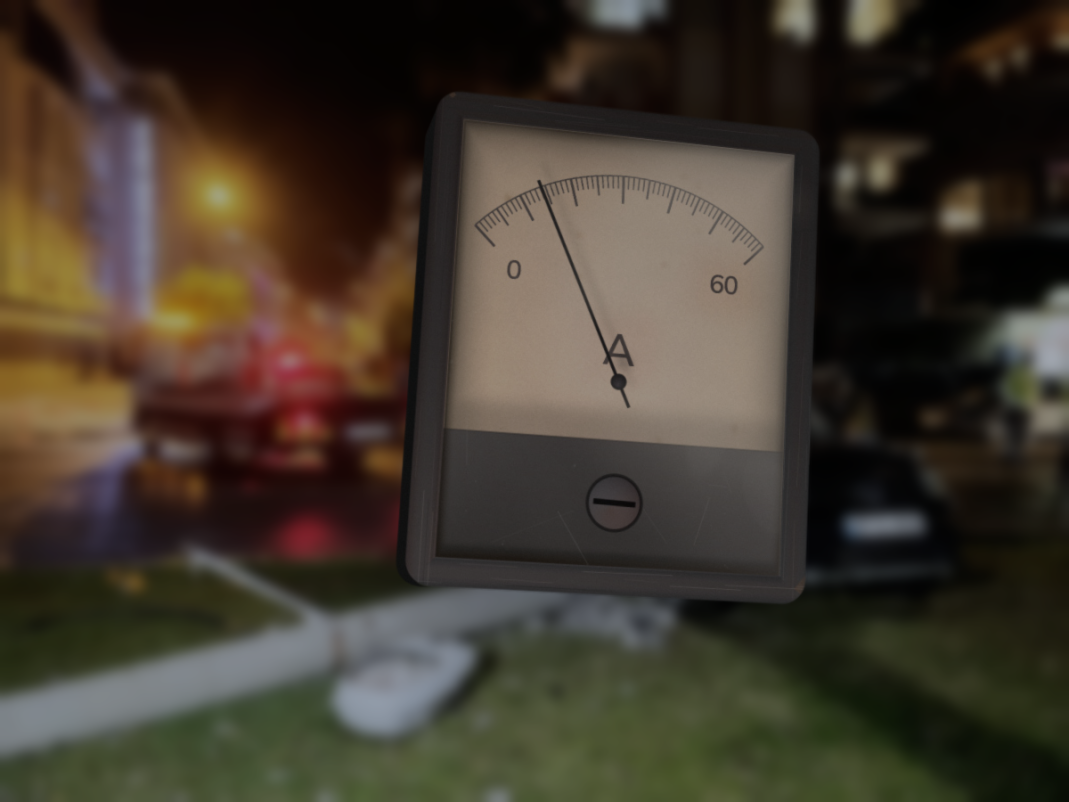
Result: 14 A
